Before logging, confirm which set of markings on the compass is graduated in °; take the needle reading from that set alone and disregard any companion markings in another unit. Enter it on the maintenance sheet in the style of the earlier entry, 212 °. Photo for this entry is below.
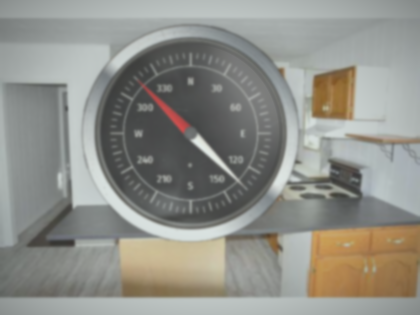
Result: 315 °
